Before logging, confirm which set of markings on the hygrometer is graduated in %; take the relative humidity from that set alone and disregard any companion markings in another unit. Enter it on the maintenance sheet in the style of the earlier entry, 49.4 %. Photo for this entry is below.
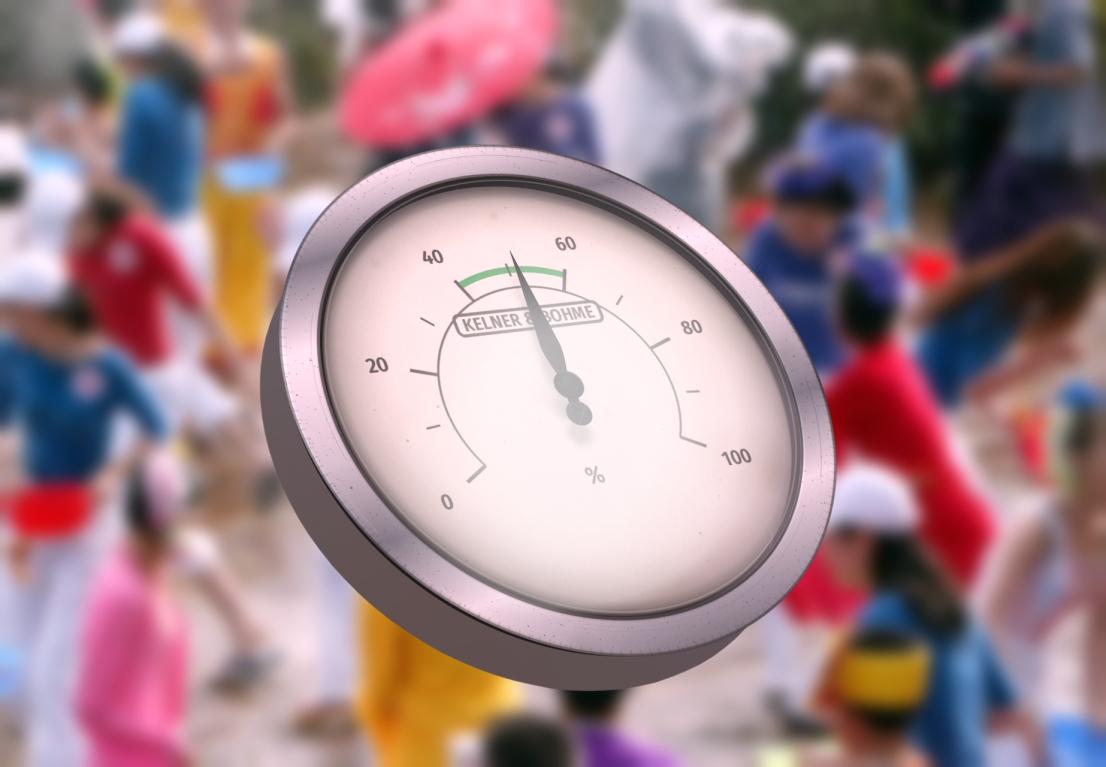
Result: 50 %
